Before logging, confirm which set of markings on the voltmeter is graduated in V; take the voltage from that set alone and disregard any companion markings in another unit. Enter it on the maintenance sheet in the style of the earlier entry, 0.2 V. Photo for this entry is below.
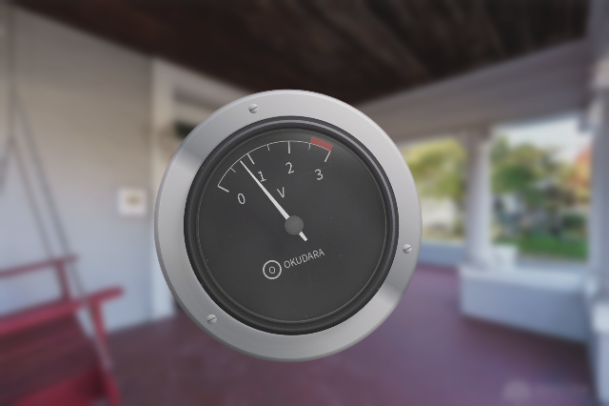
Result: 0.75 V
